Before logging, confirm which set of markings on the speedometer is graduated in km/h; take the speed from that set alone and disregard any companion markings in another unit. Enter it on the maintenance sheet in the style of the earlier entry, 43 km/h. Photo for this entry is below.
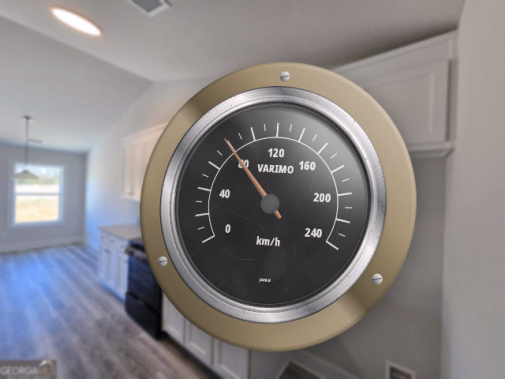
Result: 80 km/h
